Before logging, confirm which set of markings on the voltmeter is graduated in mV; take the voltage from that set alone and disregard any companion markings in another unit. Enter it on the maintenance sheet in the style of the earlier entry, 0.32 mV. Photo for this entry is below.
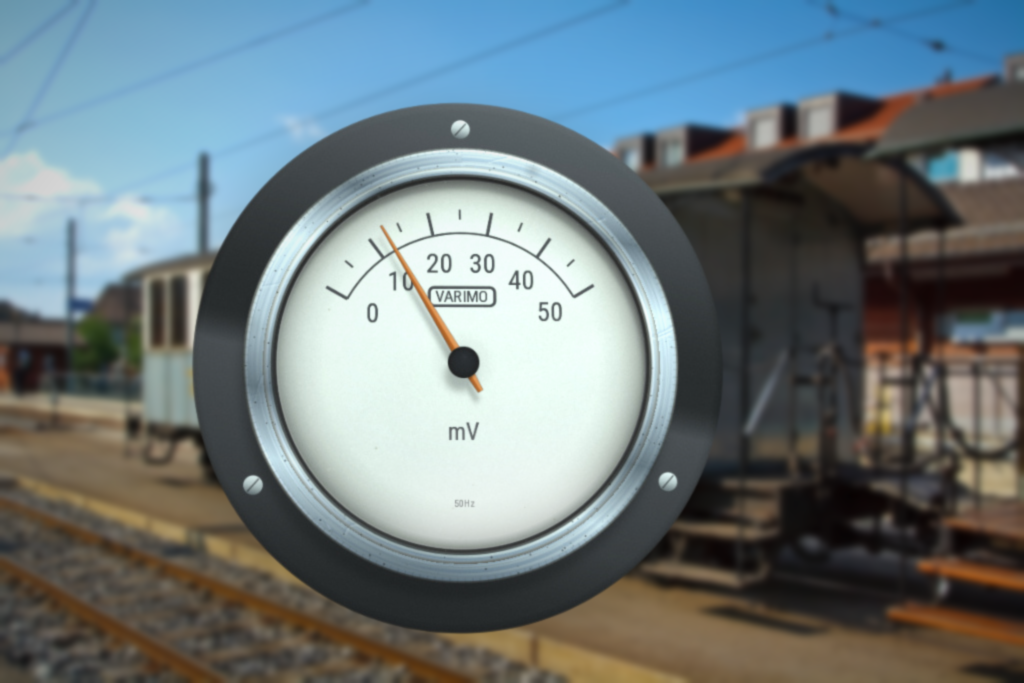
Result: 12.5 mV
